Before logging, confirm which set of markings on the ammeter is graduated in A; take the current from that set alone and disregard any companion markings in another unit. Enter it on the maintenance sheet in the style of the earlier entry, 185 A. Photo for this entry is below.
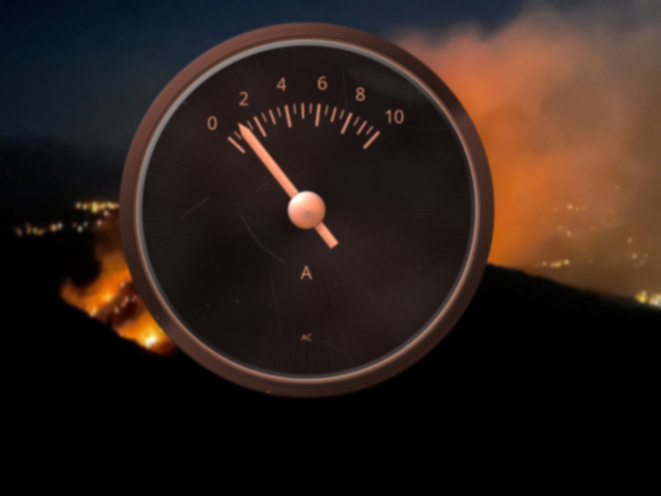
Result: 1 A
